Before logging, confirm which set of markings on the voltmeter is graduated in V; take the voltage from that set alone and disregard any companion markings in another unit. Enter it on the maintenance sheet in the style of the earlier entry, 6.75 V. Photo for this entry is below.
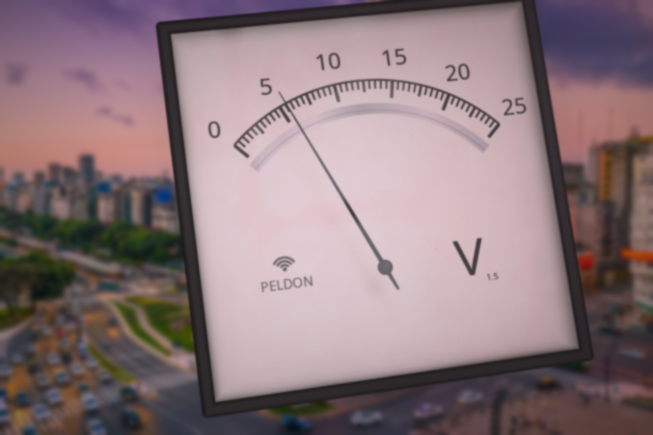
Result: 5.5 V
